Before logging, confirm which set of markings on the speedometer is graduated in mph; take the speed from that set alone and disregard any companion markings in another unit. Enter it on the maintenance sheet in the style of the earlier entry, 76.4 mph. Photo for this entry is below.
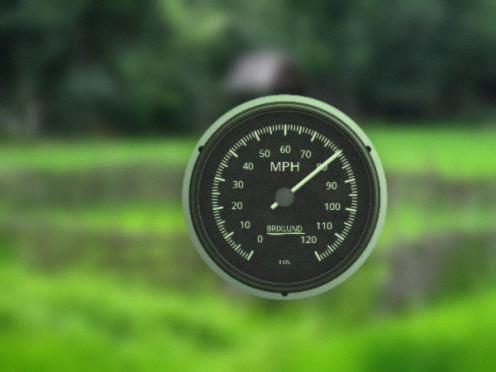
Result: 80 mph
